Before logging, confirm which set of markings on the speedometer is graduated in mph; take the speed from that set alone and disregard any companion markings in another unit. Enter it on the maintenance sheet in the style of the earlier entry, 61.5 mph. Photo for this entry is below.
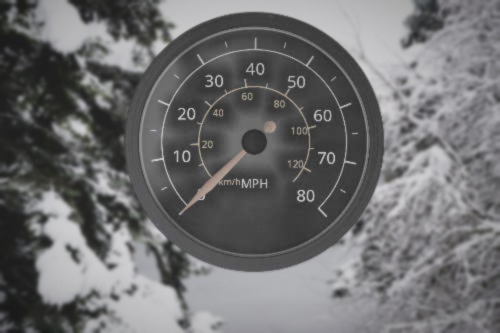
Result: 0 mph
